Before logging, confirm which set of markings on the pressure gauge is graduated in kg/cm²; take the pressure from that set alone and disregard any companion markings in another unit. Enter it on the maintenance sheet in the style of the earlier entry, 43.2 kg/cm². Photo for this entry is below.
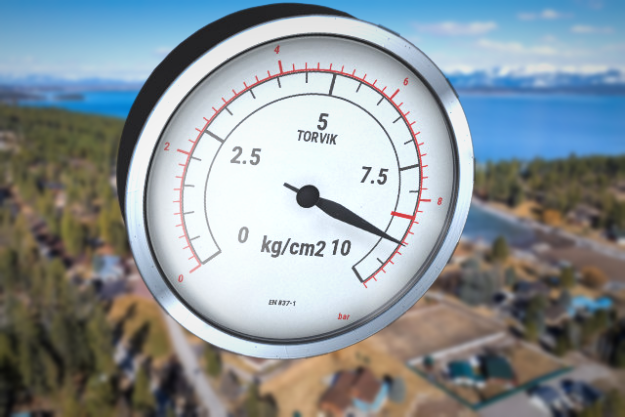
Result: 9 kg/cm²
